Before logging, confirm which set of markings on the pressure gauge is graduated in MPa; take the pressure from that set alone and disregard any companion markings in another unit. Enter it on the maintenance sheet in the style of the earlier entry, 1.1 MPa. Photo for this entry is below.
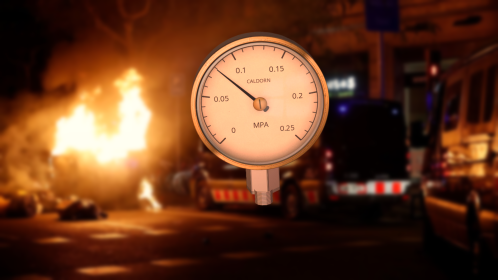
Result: 0.08 MPa
